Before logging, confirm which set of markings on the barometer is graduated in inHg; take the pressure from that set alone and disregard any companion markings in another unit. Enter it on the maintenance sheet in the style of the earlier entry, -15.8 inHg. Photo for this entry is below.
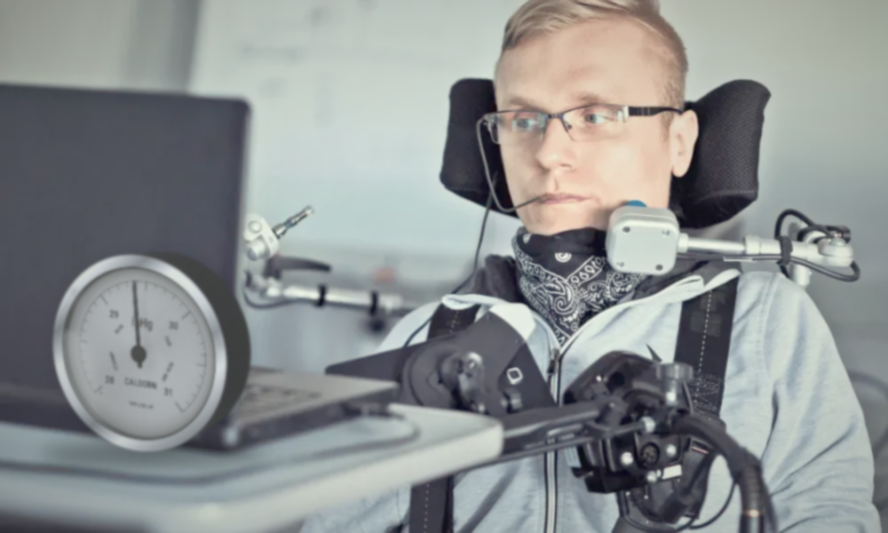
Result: 29.4 inHg
